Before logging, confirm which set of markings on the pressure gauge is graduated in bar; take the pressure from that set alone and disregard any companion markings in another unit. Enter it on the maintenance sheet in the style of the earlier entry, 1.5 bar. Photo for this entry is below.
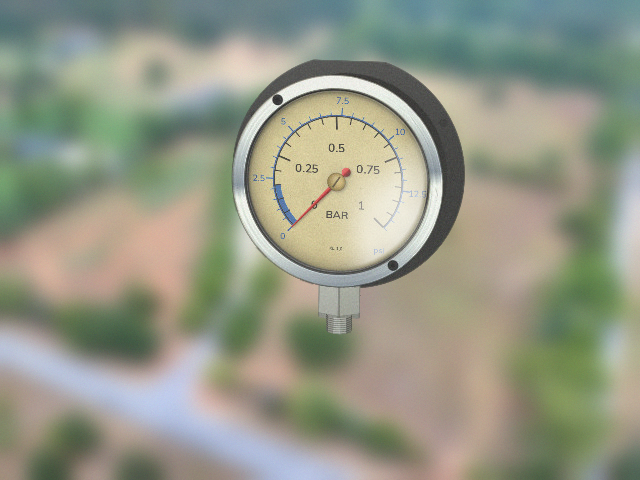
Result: 0 bar
